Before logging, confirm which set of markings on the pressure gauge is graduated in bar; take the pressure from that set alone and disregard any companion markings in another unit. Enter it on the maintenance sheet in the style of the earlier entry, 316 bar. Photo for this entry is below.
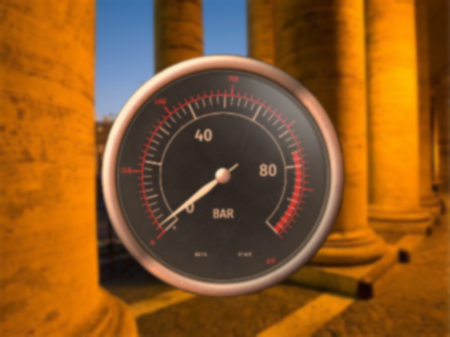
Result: 2 bar
